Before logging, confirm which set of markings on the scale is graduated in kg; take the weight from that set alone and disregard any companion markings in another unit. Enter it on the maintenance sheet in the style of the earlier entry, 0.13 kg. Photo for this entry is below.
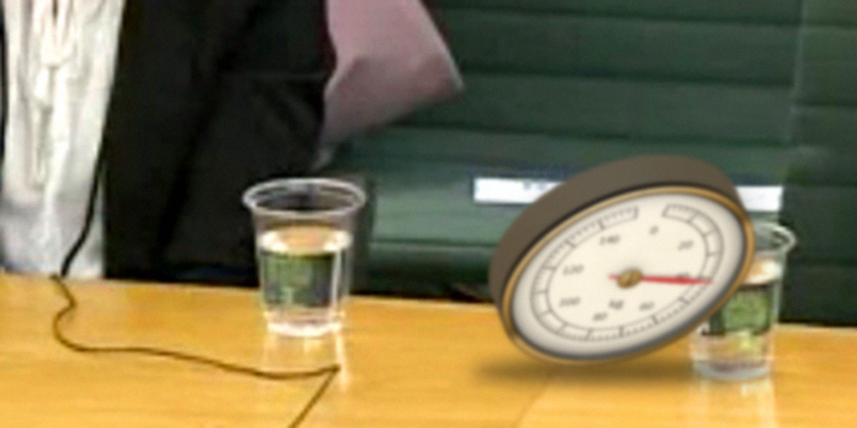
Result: 40 kg
